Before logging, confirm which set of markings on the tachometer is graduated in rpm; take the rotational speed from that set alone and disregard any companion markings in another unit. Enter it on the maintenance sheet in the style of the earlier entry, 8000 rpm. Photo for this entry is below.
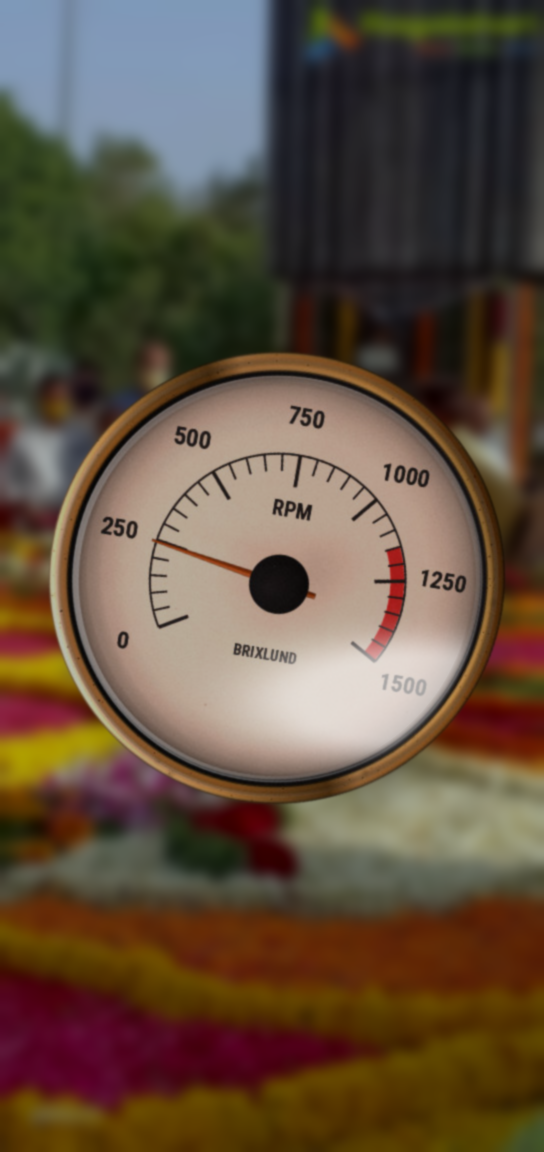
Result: 250 rpm
